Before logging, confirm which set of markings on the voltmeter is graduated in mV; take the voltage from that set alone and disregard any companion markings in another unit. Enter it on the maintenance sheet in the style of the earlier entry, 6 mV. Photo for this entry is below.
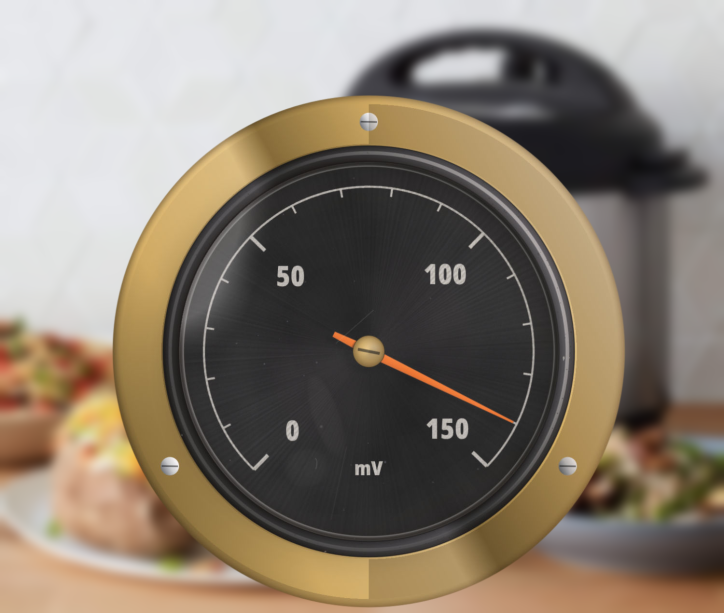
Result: 140 mV
